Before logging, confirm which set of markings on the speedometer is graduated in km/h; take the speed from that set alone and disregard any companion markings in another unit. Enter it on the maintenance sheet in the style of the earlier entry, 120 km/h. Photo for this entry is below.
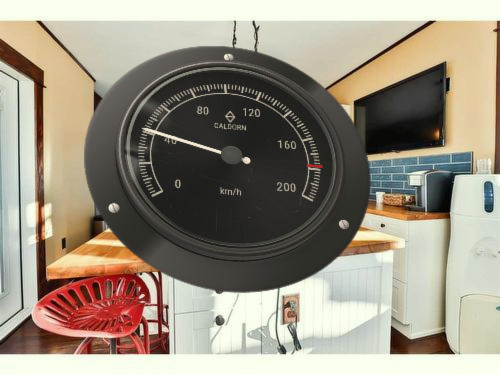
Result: 40 km/h
